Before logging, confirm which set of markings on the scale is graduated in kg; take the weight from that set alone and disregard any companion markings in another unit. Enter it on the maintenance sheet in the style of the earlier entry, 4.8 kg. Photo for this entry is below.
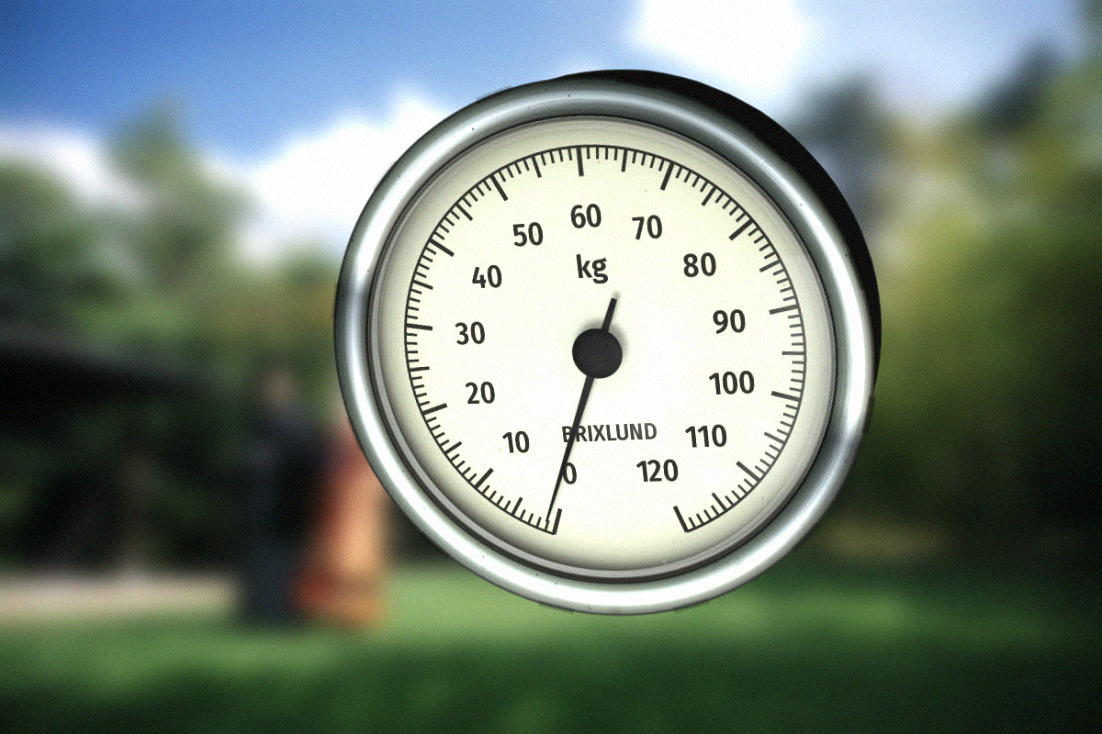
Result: 1 kg
